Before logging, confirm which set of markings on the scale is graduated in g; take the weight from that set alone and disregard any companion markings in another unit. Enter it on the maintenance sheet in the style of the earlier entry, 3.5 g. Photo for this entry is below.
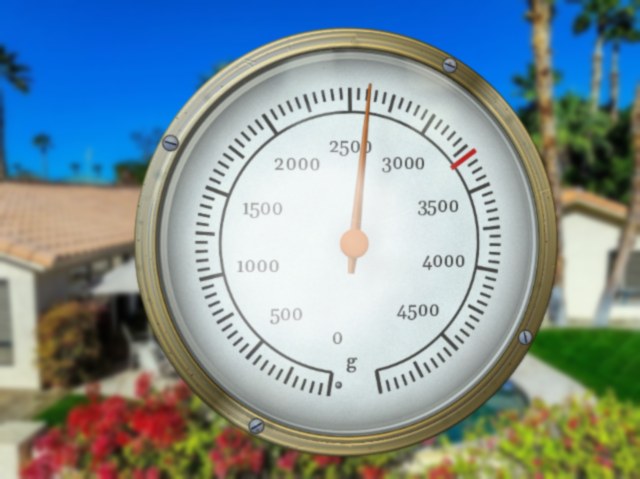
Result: 2600 g
